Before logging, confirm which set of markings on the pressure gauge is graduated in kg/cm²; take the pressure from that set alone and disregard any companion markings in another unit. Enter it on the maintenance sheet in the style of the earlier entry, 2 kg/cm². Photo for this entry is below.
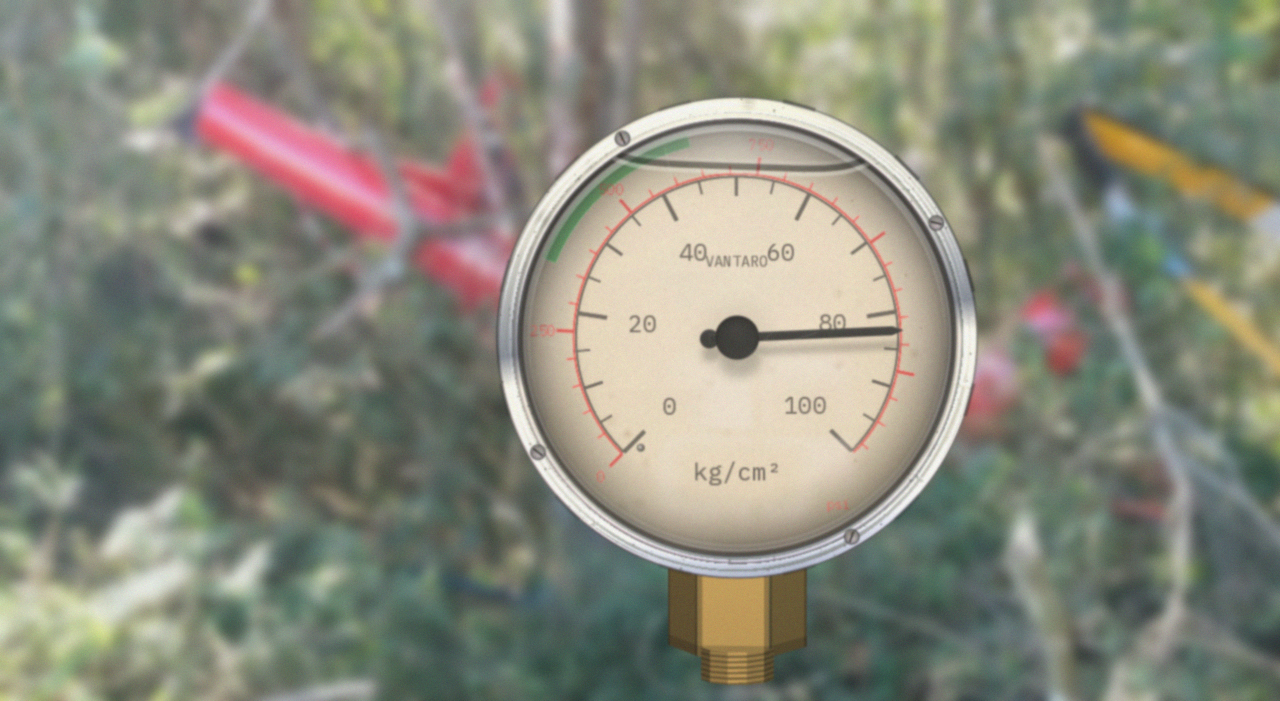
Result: 82.5 kg/cm²
